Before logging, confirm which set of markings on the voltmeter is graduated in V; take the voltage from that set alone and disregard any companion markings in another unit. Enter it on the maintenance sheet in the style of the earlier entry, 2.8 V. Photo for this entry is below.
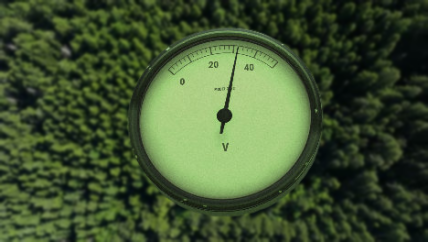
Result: 32 V
